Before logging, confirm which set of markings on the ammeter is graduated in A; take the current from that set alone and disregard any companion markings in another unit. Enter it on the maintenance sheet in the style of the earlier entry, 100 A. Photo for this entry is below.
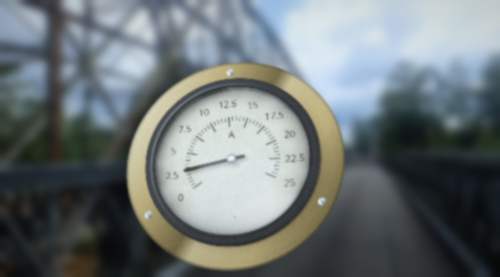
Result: 2.5 A
